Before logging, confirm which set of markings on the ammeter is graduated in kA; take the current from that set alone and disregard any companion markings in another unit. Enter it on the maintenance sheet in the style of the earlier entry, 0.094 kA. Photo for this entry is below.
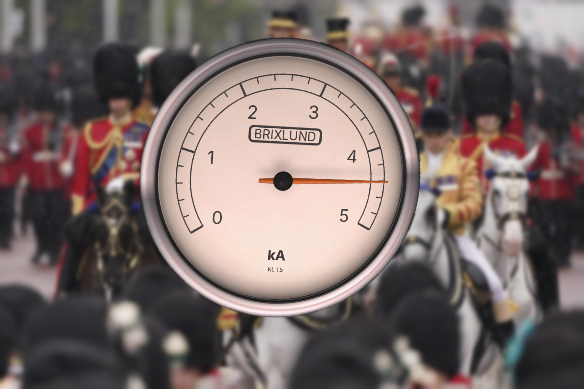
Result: 4.4 kA
